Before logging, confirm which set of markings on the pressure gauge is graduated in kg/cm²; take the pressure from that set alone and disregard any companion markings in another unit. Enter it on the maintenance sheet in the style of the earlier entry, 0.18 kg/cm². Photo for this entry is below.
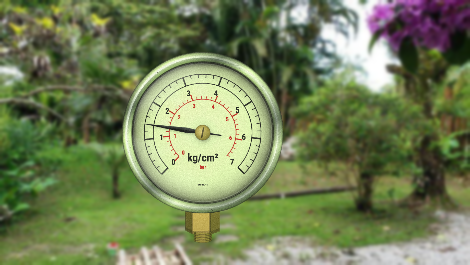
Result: 1.4 kg/cm²
